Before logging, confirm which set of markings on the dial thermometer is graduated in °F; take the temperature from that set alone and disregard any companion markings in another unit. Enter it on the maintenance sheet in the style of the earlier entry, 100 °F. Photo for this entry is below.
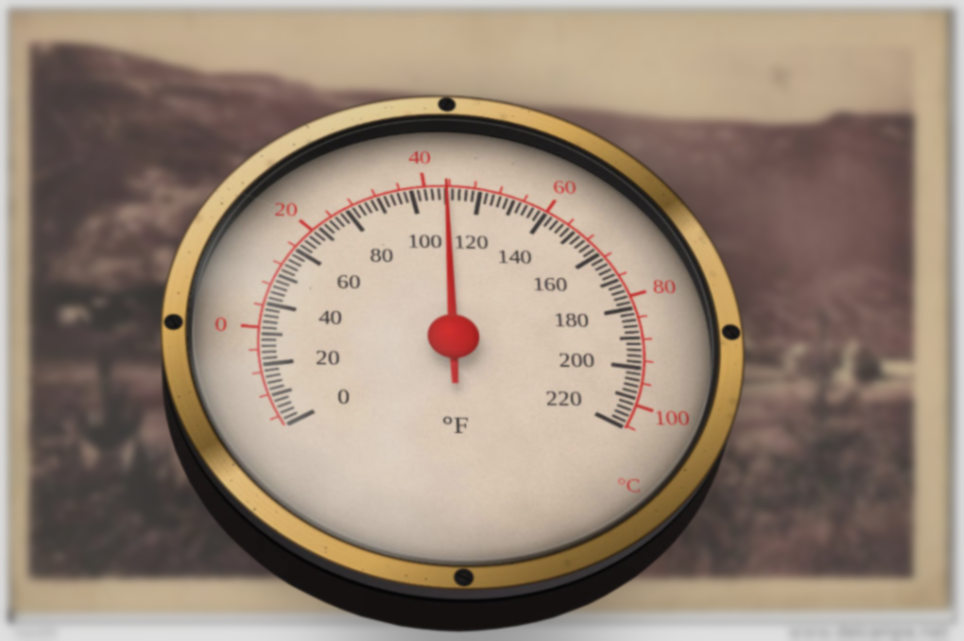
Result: 110 °F
